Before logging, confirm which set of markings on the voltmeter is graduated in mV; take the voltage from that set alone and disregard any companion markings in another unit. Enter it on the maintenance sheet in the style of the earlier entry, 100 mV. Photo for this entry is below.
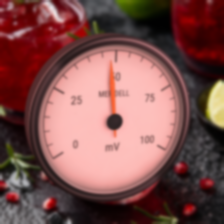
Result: 47.5 mV
